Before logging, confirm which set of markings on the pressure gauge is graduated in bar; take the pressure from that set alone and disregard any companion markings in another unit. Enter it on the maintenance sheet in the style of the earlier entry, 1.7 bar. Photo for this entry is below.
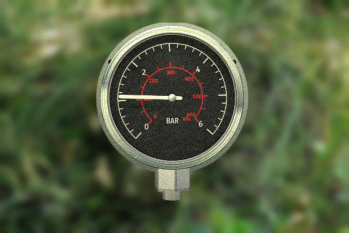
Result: 1.1 bar
